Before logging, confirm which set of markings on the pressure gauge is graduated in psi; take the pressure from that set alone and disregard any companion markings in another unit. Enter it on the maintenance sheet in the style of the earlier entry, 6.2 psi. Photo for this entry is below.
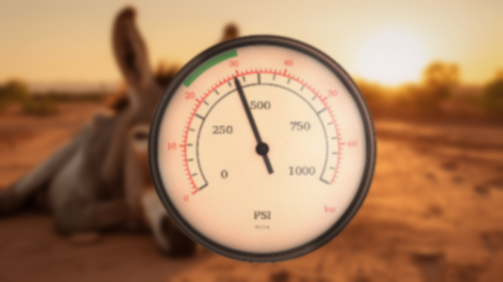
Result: 425 psi
